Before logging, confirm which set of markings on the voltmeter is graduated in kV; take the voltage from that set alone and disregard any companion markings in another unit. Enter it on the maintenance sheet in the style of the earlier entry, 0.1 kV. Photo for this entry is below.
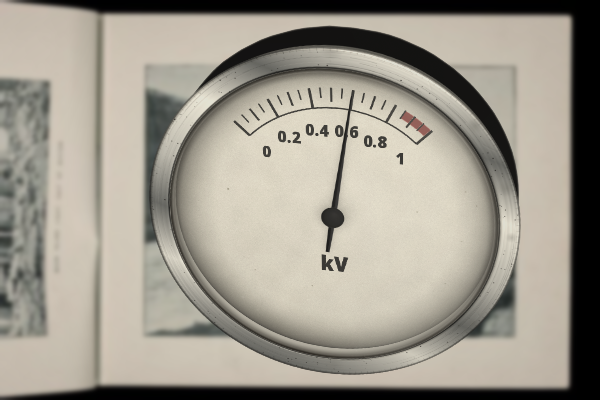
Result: 0.6 kV
